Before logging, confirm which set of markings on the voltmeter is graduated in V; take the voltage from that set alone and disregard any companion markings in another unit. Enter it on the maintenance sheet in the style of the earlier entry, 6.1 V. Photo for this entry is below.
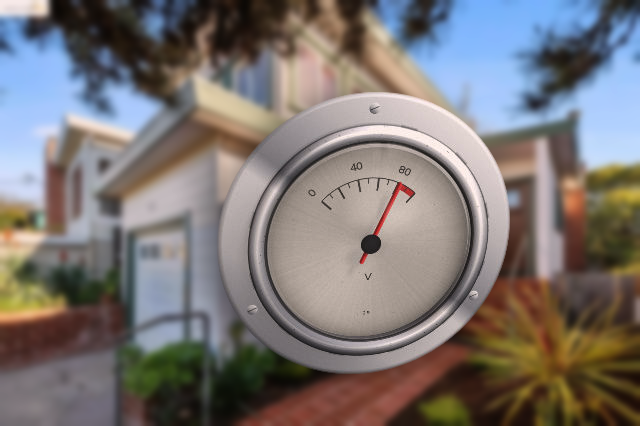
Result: 80 V
